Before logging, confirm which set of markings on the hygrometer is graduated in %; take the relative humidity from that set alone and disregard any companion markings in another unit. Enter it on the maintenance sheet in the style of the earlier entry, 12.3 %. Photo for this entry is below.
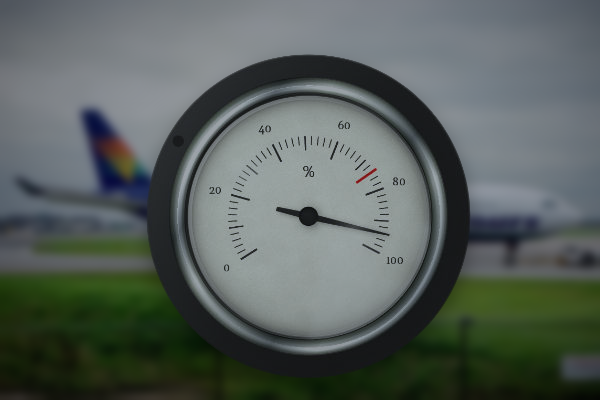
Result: 94 %
